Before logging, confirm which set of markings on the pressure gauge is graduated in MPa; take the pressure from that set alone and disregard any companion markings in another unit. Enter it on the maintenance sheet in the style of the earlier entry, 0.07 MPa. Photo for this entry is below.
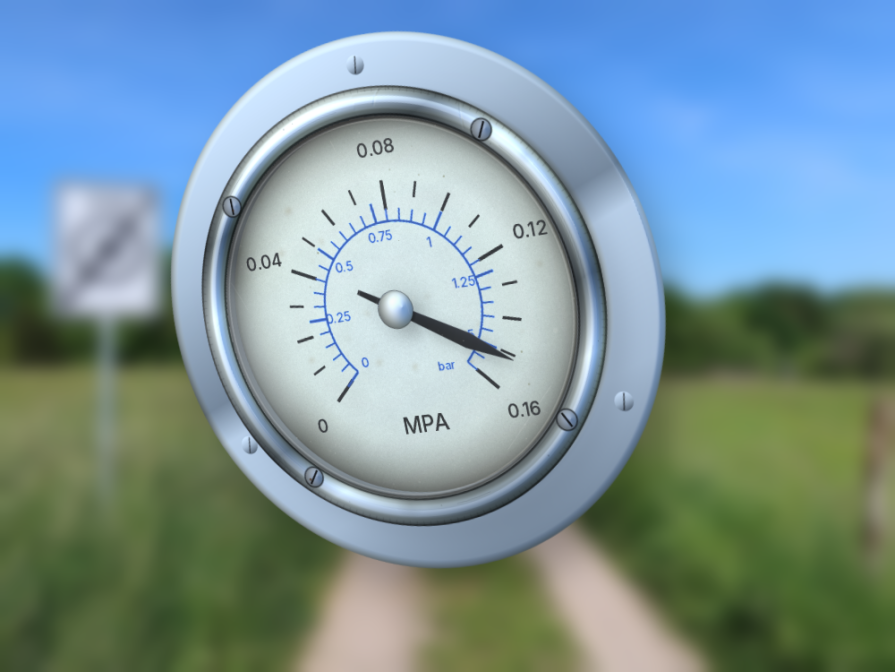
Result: 0.15 MPa
